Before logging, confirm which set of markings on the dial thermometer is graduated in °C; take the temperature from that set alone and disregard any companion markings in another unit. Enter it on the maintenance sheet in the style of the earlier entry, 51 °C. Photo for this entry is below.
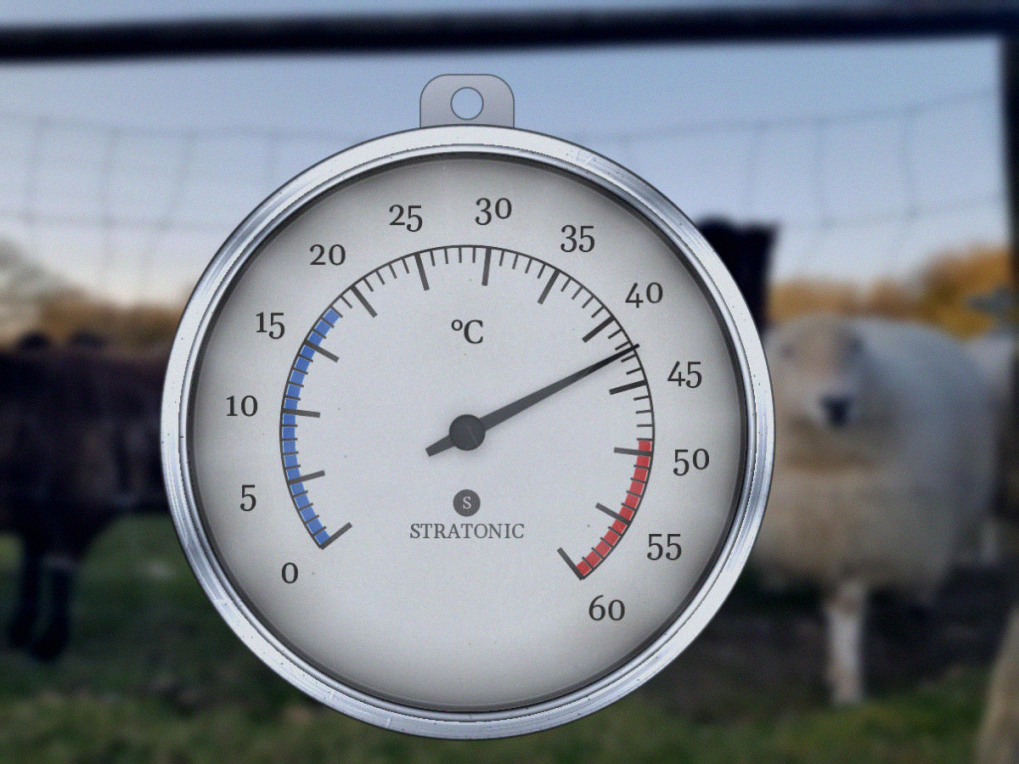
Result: 42.5 °C
